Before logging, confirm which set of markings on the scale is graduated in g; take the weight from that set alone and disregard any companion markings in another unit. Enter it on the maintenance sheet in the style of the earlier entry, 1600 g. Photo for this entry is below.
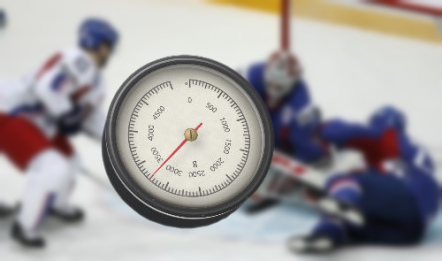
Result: 3250 g
